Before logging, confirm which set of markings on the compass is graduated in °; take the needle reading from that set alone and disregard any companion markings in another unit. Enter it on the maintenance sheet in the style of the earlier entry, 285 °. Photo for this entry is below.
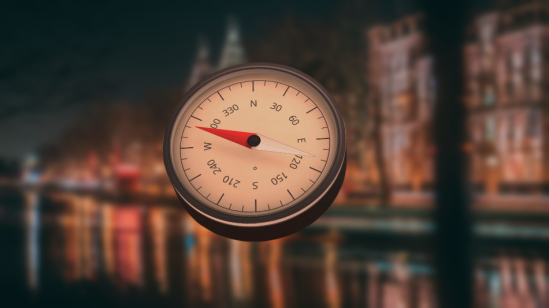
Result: 290 °
